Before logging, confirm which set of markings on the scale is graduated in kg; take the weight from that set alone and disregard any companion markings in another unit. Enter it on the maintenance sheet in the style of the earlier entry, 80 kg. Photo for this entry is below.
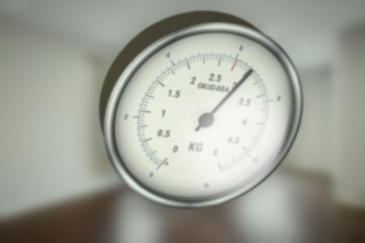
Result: 3 kg
